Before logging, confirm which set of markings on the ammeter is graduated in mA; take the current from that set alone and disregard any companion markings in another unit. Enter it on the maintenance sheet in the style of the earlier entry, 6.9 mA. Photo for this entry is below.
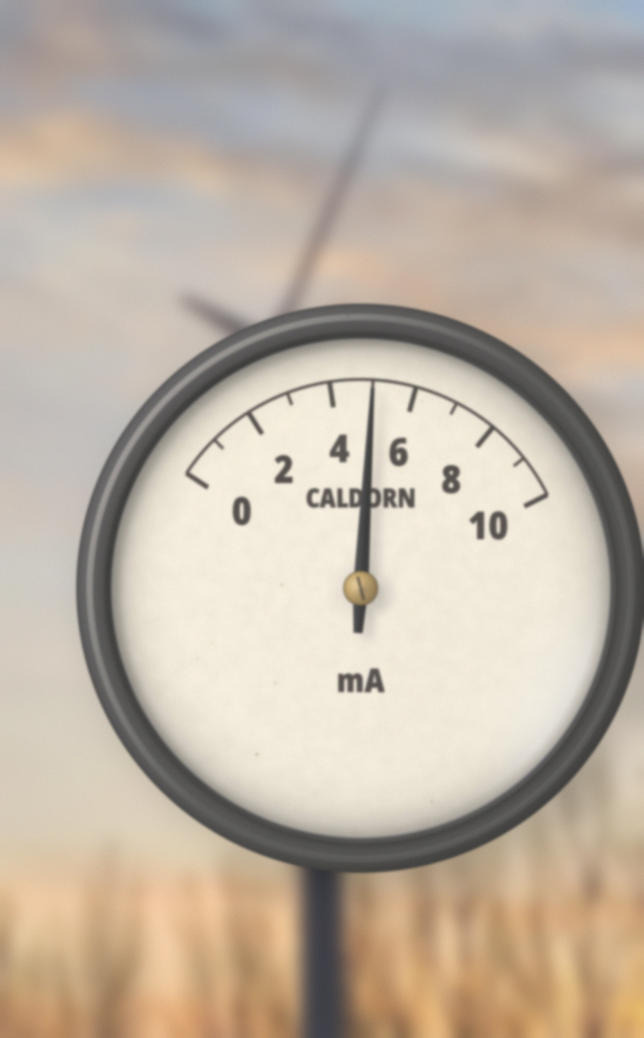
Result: 5 mA
